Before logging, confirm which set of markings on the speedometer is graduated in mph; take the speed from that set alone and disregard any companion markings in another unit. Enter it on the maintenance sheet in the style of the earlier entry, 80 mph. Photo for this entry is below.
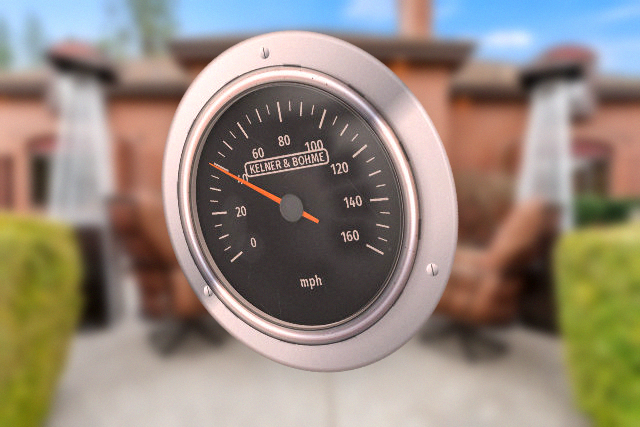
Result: 40 mph
